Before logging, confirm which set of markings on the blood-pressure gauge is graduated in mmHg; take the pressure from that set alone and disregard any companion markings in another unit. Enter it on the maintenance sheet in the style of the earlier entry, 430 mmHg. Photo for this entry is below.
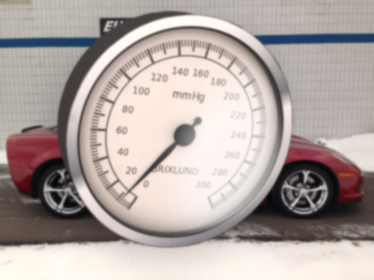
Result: 10 mmHg
